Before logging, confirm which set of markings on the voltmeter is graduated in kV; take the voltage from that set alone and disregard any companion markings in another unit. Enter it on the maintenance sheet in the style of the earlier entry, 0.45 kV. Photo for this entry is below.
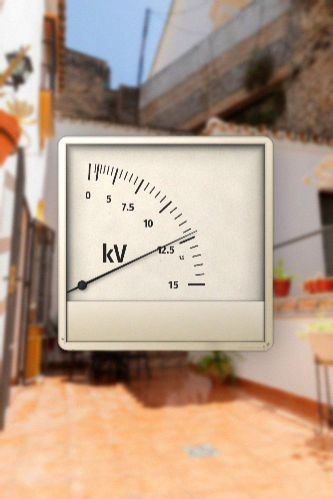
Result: 12.25 kV
